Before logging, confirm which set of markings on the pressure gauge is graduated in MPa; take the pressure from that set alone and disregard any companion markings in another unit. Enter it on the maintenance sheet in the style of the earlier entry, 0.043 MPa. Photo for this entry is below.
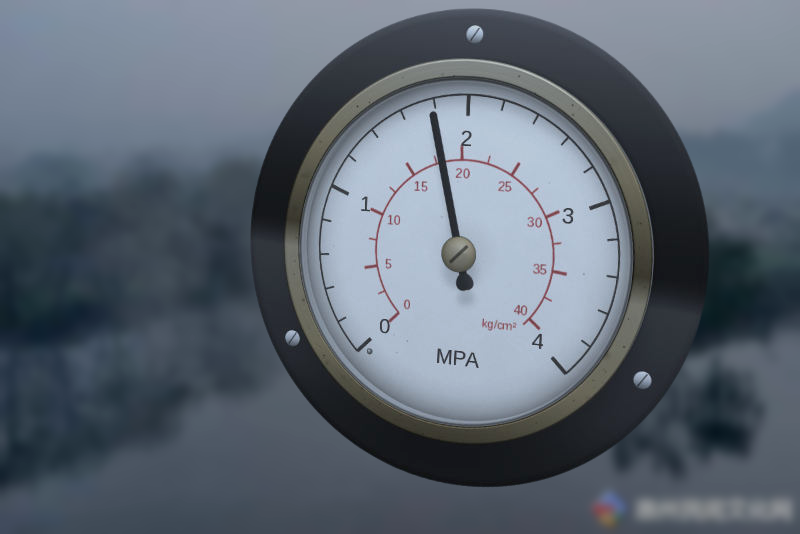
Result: 1.8 MPa
